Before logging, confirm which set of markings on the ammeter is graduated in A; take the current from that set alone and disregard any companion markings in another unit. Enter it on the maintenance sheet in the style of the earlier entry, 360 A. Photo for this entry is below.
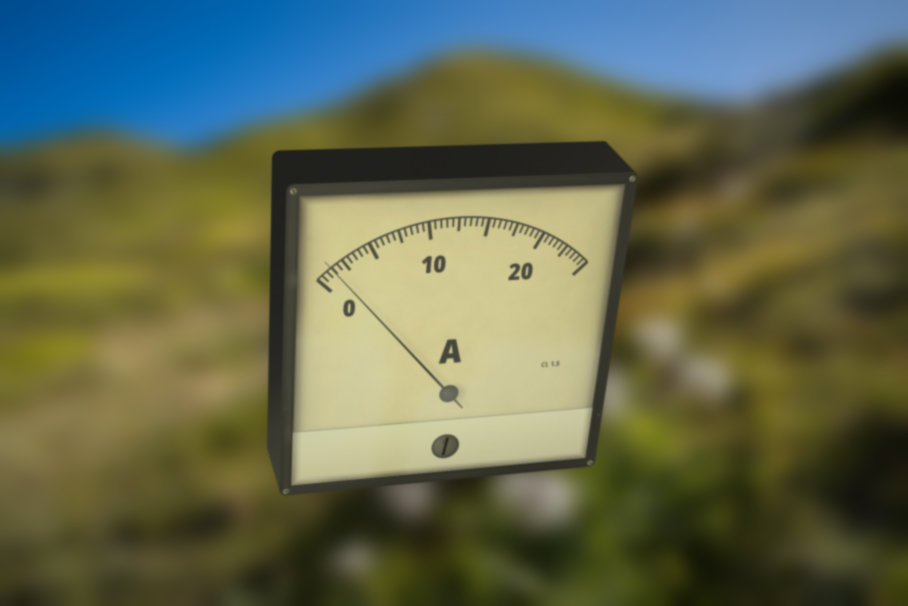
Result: 1.5 A
